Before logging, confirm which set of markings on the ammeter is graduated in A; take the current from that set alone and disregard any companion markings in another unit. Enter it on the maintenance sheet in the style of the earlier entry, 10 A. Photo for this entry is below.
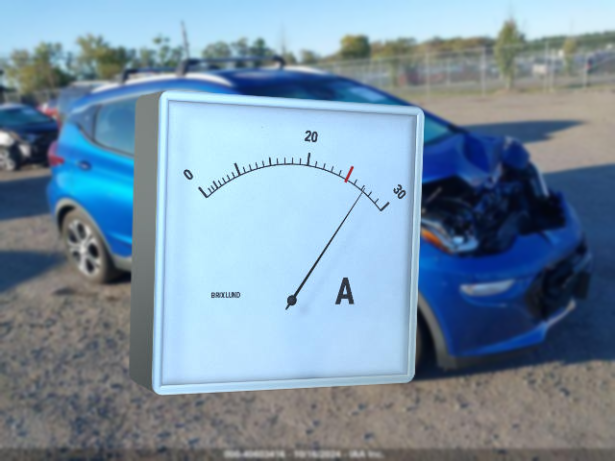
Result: 27 A
